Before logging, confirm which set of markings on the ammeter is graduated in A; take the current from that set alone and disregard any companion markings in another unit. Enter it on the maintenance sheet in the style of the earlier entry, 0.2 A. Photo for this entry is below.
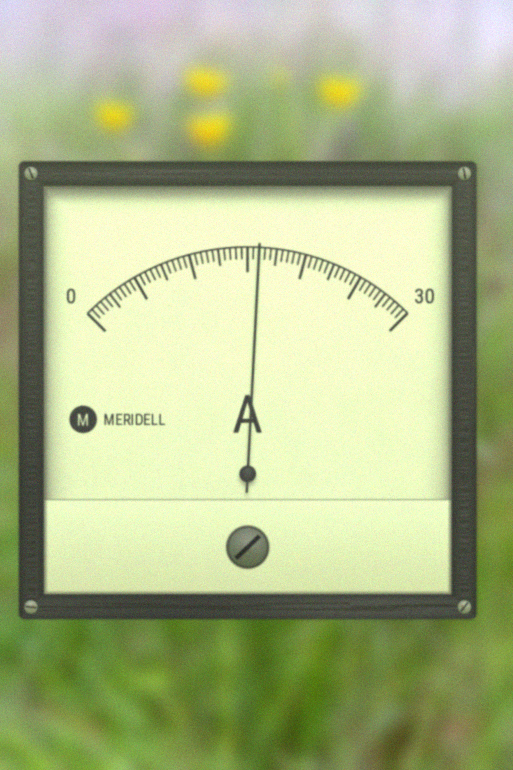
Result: 16 A
